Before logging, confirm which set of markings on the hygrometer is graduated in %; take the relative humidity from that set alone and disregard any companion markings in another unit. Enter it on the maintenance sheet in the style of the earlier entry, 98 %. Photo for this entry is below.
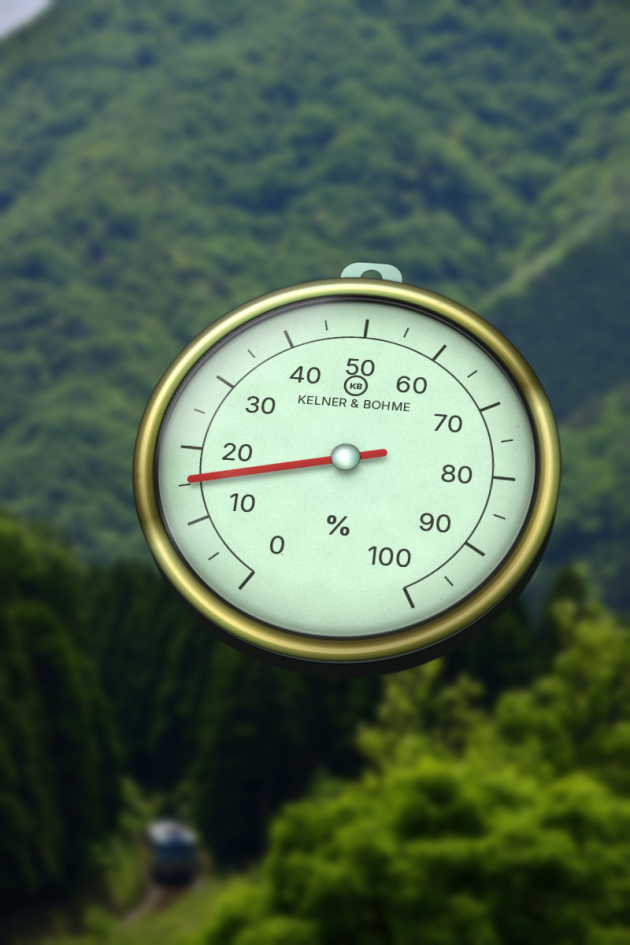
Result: 15 %
